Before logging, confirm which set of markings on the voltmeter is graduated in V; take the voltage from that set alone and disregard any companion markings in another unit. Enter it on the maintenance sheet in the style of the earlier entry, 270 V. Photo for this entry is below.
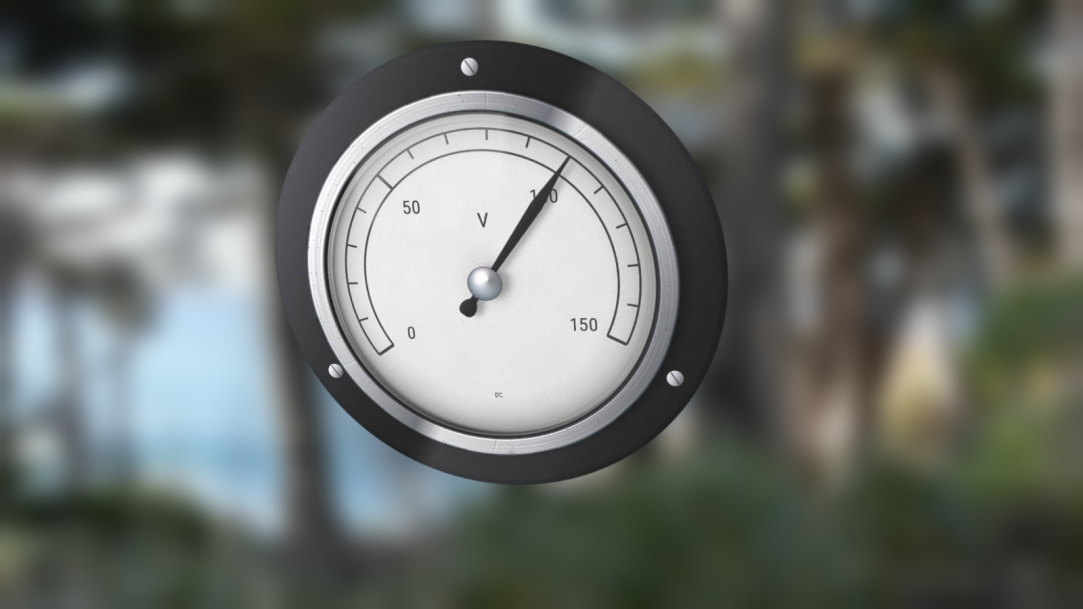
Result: 100 V
